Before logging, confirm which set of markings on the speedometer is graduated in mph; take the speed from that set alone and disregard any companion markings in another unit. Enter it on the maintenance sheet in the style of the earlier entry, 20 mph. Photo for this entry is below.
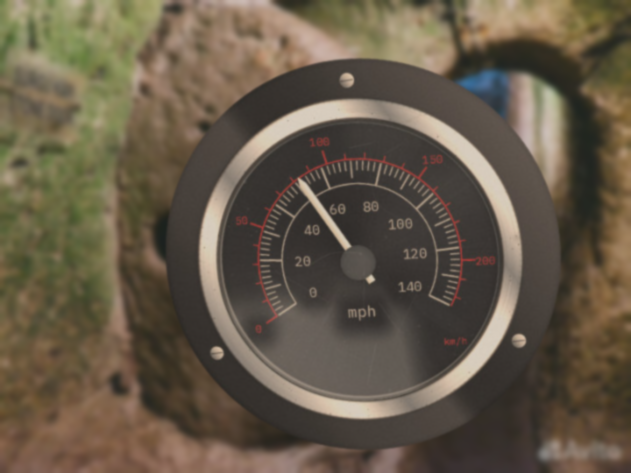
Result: 52 mph
